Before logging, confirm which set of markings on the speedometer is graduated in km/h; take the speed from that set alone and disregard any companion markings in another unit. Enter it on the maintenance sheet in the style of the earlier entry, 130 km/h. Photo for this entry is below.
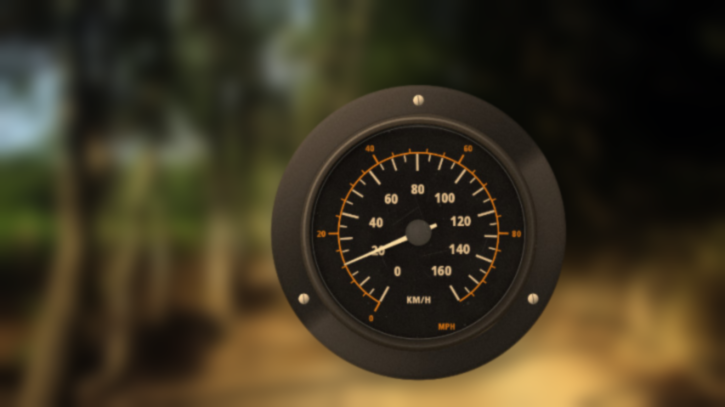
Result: 20 km/h
